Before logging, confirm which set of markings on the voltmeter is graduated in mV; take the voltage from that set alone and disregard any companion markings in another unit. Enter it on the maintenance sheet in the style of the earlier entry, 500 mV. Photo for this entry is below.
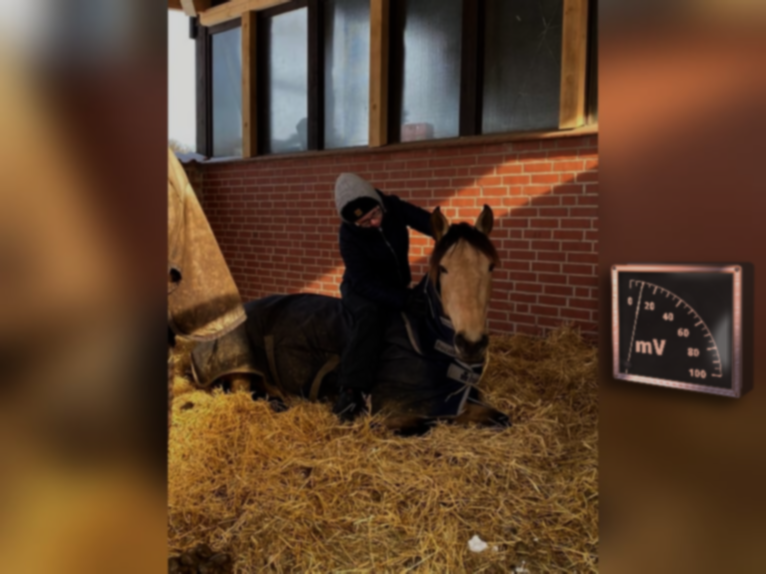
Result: 10 mV
